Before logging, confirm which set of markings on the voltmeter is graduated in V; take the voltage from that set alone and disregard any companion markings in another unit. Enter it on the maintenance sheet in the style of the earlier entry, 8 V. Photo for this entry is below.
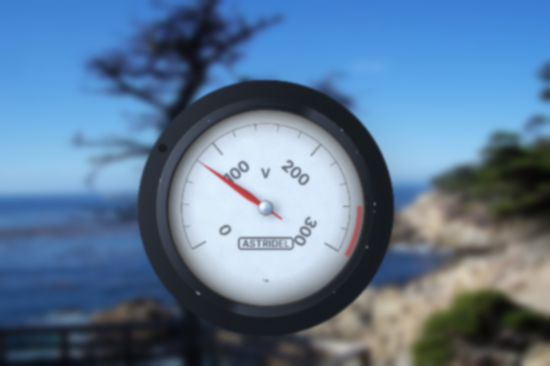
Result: 80 V
